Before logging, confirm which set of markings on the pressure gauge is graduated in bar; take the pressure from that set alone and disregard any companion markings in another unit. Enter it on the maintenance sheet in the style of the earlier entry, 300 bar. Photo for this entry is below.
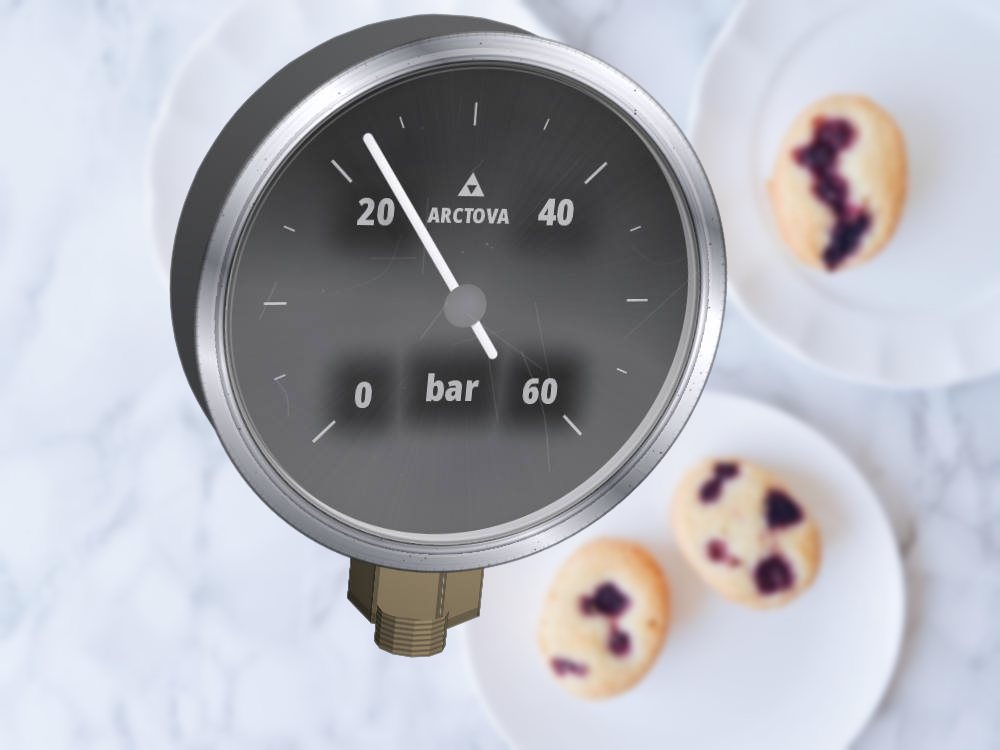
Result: 22.5 bar
